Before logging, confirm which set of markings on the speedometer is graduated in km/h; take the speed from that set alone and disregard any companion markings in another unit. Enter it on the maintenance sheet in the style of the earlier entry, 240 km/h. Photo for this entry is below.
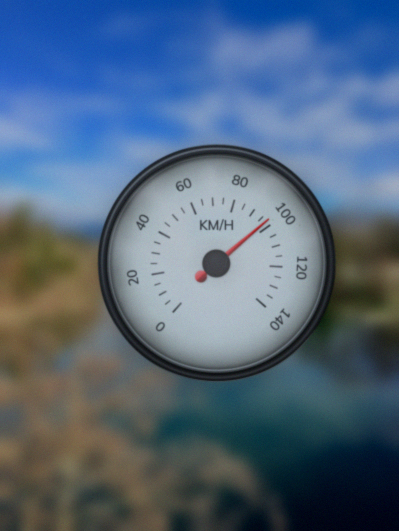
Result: 97.5 km/h
